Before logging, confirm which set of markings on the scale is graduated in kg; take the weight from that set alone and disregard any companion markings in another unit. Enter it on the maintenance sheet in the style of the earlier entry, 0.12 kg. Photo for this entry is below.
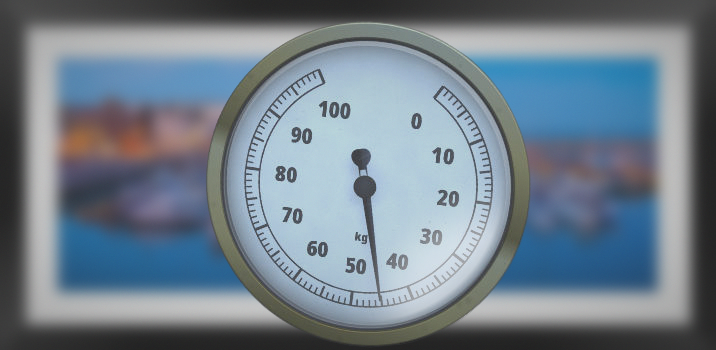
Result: 45 kg
